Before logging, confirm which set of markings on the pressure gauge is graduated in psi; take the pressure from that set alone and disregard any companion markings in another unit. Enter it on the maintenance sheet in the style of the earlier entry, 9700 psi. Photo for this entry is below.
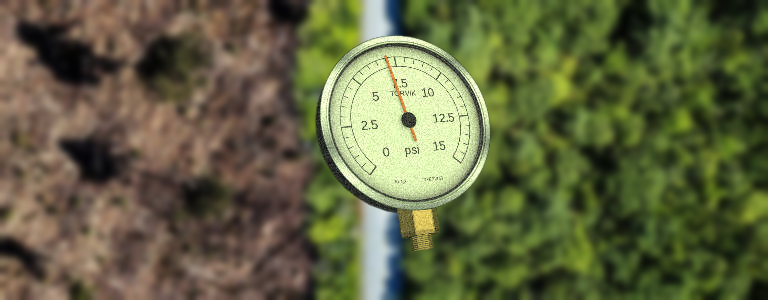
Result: 7 psi
